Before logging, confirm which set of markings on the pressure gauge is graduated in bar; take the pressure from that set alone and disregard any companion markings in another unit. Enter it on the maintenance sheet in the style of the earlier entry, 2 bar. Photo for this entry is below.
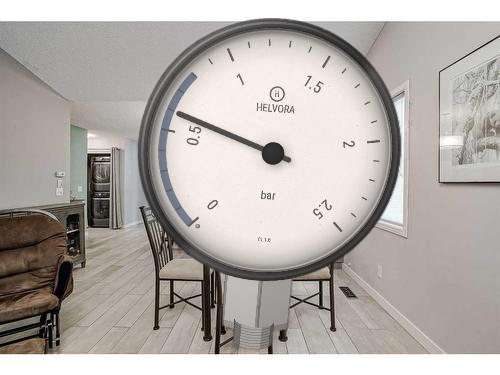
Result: 0.6 bar
